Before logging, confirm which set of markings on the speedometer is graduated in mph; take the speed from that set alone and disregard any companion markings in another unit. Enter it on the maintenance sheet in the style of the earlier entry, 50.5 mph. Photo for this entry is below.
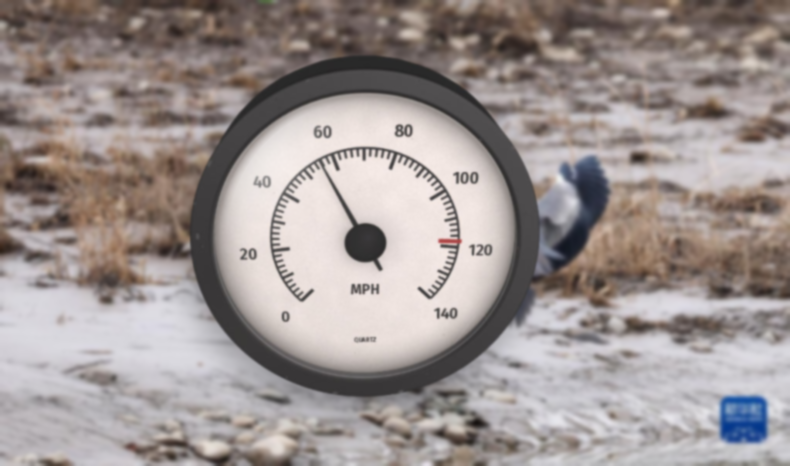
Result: 56 mph
